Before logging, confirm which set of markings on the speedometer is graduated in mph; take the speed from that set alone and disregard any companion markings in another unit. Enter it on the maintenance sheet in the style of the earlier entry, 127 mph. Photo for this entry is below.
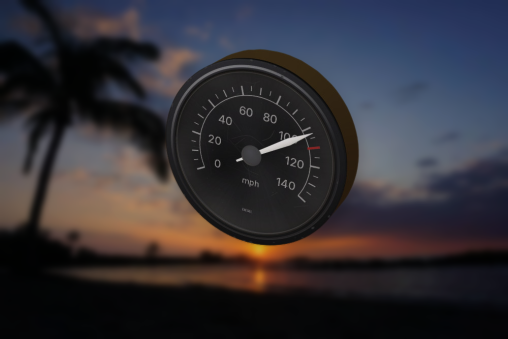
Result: 102.5 mph
